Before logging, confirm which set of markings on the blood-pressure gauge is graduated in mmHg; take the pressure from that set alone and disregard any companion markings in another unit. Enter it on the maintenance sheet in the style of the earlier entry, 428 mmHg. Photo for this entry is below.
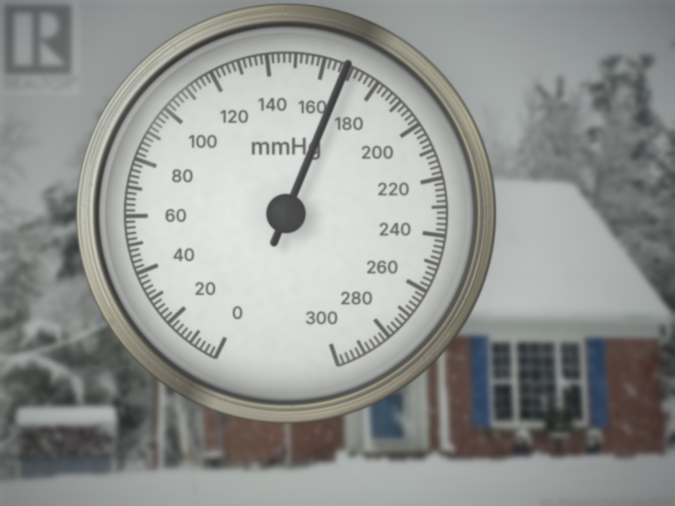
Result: 168 mmHg
